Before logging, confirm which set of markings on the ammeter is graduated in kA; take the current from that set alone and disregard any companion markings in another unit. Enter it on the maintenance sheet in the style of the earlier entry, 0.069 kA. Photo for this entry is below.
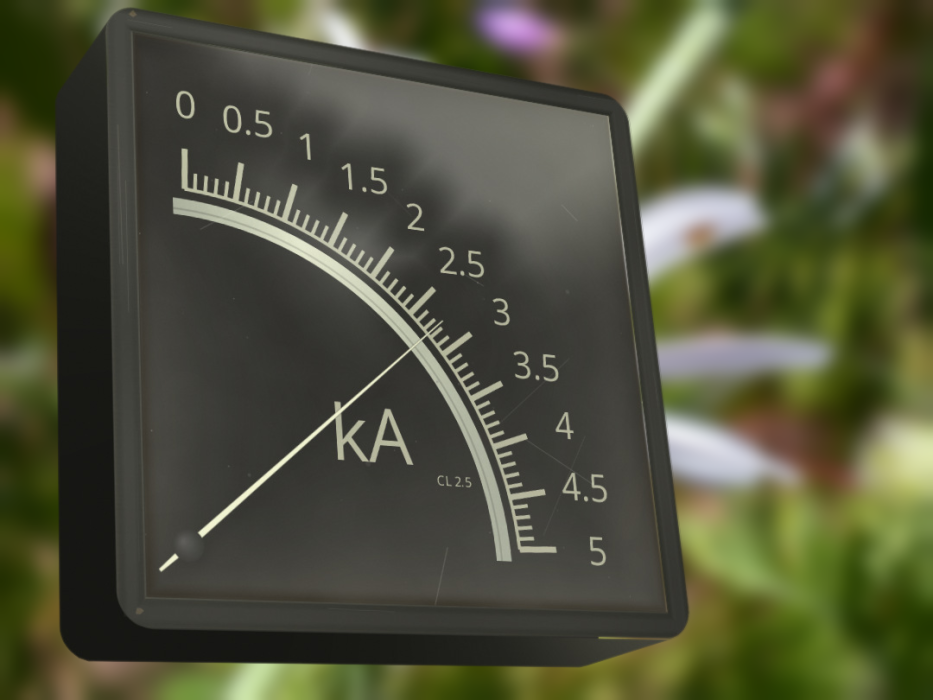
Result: 2.75 kA
